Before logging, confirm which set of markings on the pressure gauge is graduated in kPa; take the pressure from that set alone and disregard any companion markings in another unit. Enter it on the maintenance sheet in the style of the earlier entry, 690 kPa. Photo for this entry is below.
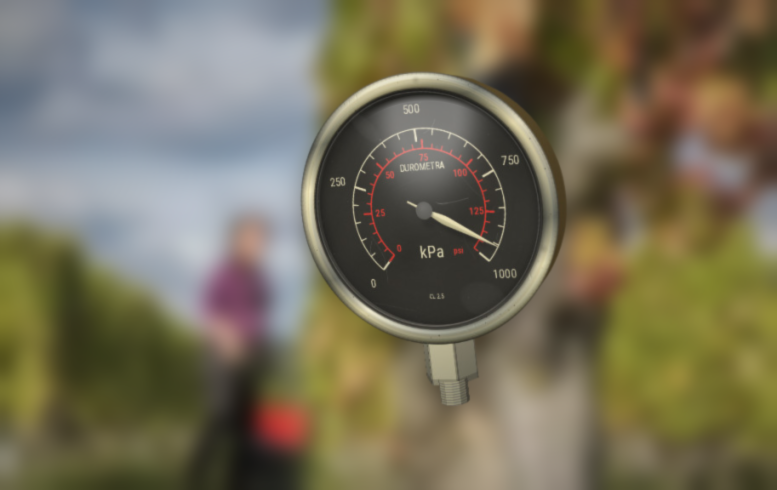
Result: 950 kPa
